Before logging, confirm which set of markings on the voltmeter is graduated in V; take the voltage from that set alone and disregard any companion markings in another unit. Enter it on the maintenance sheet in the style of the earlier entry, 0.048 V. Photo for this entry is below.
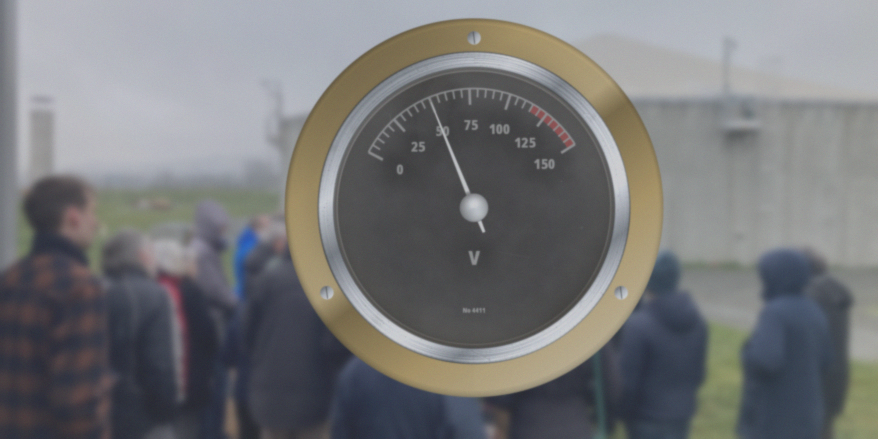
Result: 50 V
